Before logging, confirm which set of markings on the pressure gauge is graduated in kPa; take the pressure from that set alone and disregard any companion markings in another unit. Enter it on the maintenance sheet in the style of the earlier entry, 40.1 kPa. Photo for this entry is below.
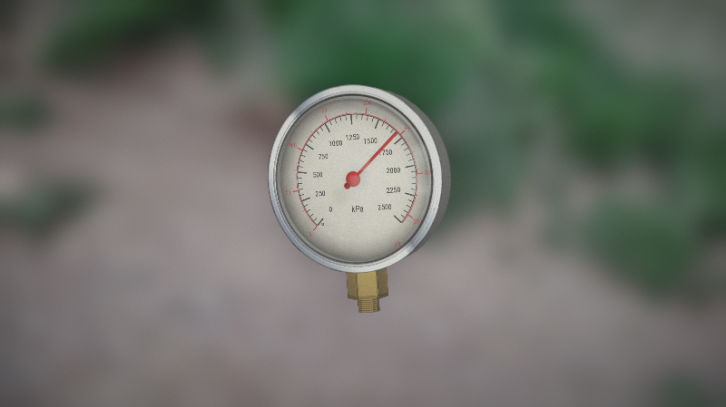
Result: 1700 kPa
